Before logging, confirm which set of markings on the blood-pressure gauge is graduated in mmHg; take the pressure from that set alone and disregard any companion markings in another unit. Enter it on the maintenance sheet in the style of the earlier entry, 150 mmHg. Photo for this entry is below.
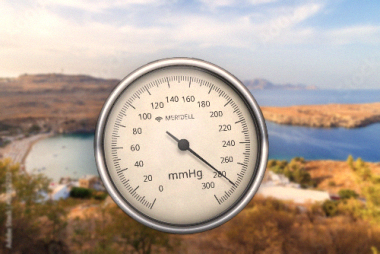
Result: 280 mmHg
